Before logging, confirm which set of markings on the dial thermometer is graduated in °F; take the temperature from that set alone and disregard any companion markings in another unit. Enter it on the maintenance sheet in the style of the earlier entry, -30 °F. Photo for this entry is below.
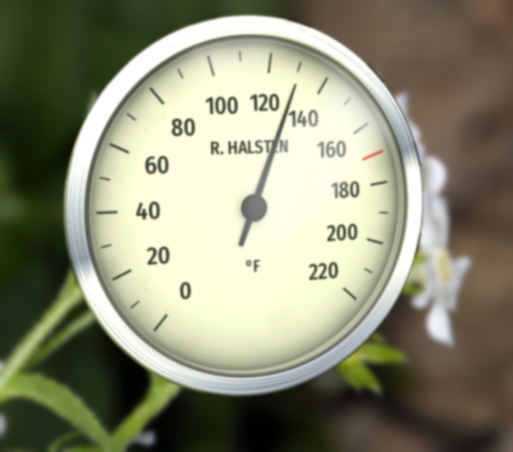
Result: 130 °F
